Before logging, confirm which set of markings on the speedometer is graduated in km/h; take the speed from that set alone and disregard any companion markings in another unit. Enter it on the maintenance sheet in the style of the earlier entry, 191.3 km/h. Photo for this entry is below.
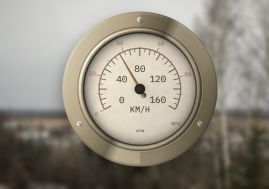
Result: 60 km/h
